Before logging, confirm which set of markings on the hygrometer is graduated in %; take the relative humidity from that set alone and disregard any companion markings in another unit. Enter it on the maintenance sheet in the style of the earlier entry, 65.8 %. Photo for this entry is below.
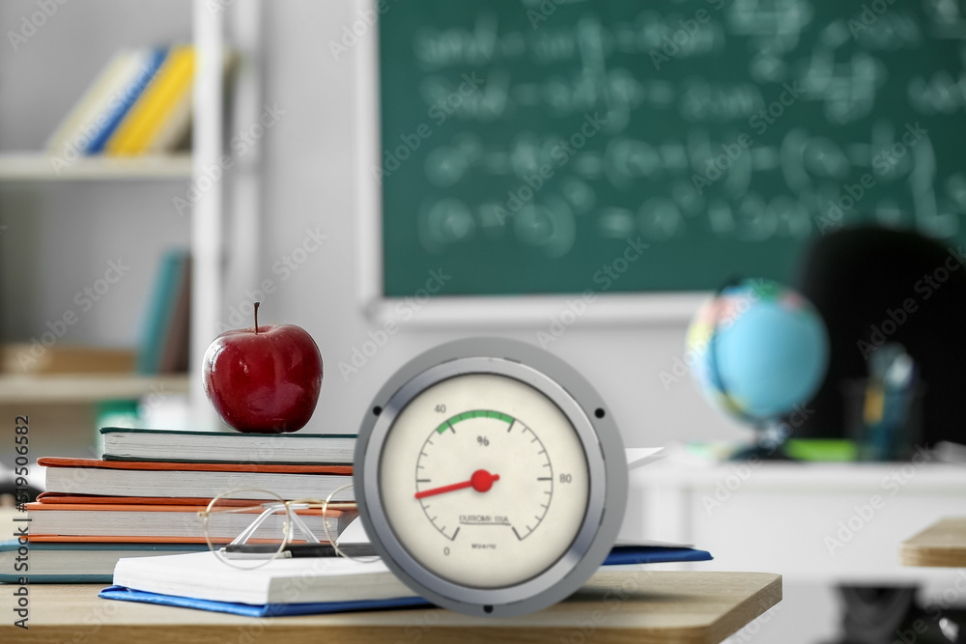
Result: 16 %
